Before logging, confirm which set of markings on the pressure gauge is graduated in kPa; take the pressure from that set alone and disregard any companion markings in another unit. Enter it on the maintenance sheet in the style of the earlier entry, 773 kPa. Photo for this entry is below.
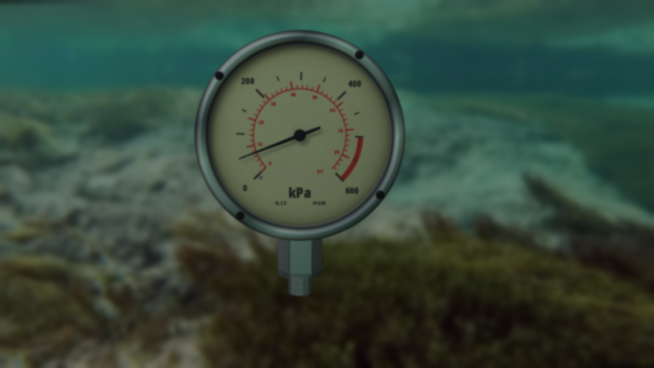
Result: 50 kPa
